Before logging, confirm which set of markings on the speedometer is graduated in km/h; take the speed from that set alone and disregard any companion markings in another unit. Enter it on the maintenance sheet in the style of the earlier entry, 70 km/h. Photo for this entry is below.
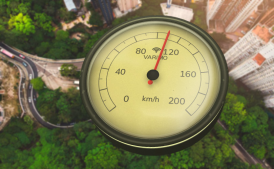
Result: 110 km/h
